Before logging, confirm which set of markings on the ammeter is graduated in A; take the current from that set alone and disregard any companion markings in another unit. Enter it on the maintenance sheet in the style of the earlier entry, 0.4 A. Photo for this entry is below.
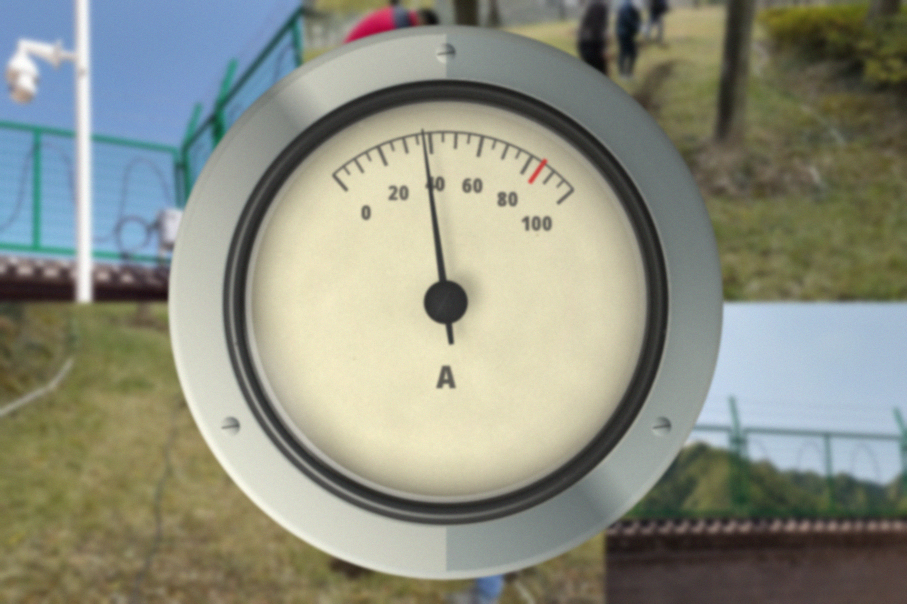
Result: 37.5 A
